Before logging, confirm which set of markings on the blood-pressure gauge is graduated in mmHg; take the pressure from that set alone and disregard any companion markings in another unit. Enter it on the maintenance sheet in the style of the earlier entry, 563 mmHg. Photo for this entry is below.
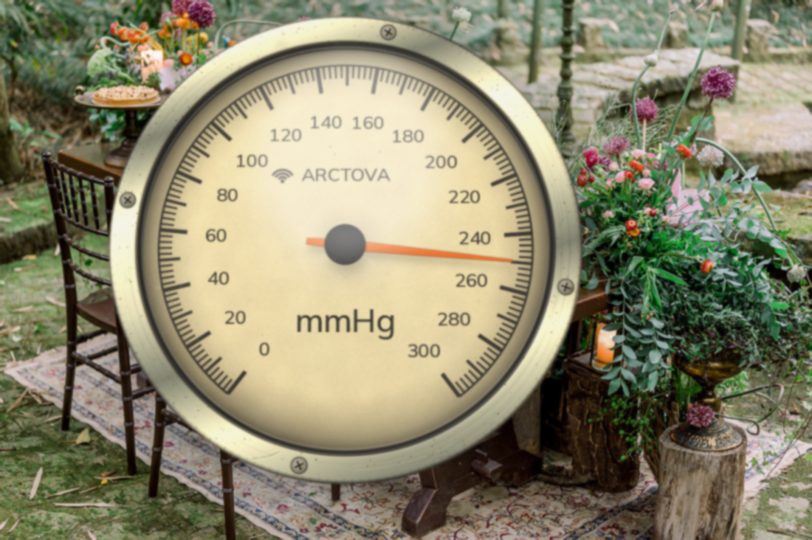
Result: 250 mmHg
